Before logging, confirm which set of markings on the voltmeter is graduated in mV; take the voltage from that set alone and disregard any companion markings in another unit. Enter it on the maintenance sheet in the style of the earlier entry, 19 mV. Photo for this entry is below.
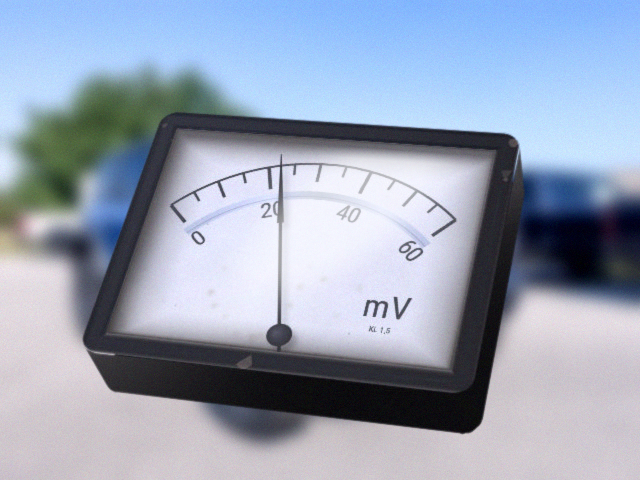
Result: 22.5 mV
